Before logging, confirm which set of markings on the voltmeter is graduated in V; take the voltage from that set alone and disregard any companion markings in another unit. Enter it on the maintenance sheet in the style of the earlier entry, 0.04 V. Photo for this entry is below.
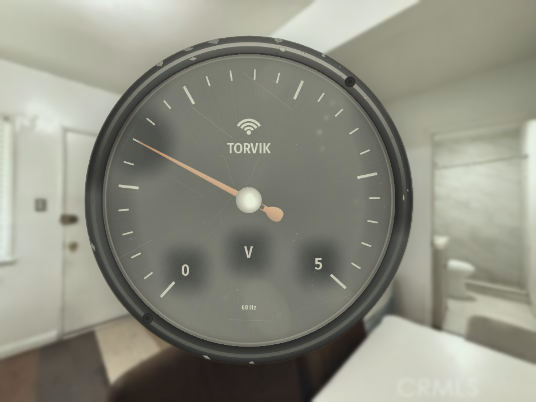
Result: 1.4 V
